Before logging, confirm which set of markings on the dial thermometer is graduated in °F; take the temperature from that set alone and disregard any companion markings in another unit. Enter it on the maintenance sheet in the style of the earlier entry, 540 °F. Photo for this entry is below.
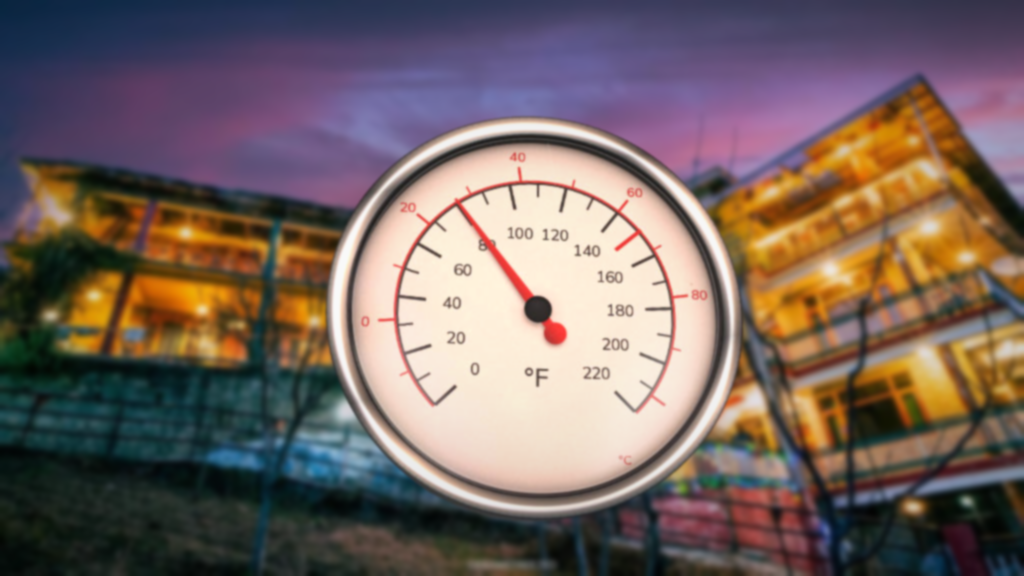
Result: 80 °F
